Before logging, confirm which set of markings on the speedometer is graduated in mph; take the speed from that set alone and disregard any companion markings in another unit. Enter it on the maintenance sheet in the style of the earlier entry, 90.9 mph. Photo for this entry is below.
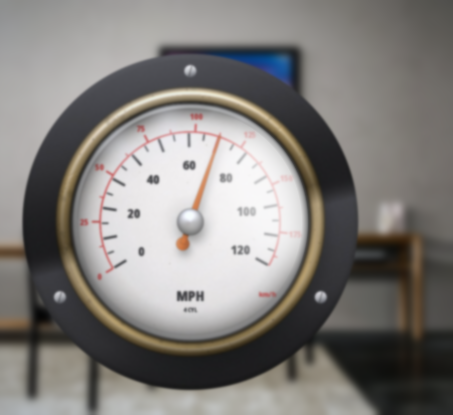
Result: 70 mph
